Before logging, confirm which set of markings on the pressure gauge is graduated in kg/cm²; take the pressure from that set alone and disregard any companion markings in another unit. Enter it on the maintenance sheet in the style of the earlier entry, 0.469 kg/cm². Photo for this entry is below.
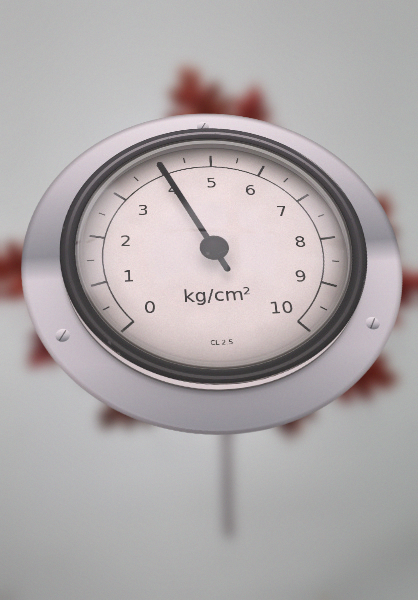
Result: 4 kg/cm²
